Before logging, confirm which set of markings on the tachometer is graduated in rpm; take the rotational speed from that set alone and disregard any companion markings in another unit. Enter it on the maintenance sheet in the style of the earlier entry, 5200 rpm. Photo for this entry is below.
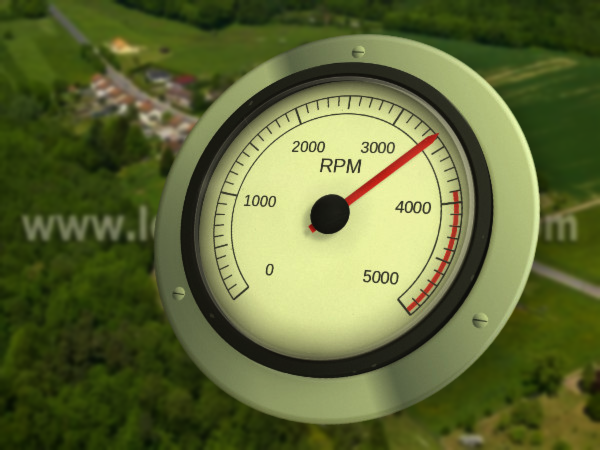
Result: 3400 rpm
